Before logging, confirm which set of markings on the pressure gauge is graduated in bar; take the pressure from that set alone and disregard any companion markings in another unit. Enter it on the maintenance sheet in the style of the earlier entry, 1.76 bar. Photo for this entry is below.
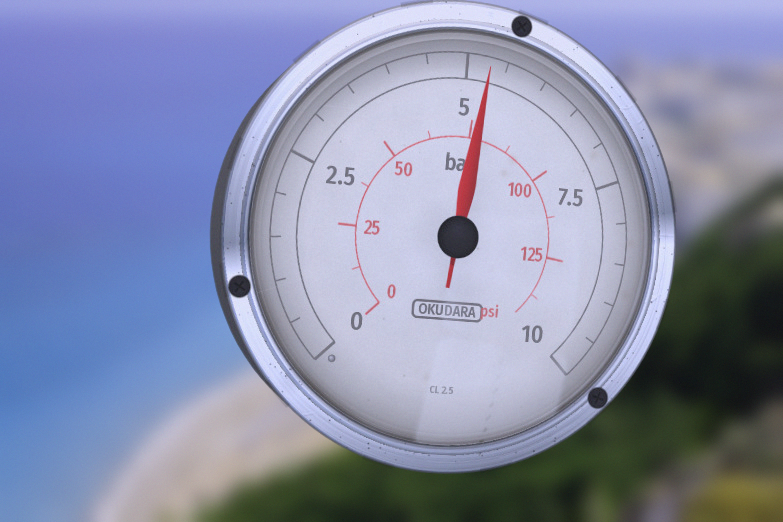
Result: 5.25 bar
